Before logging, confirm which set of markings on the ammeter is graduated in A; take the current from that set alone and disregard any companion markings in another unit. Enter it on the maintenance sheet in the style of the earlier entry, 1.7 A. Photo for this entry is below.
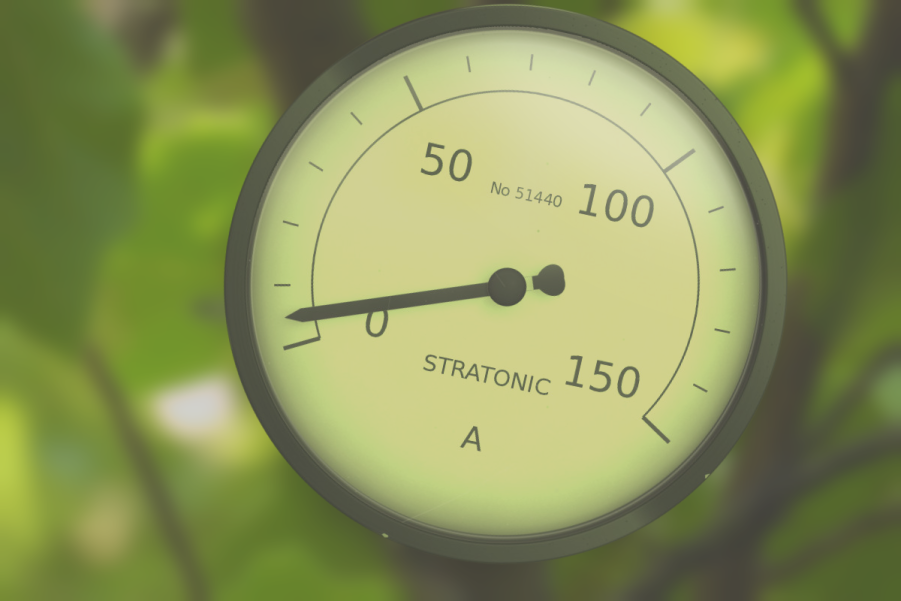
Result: 5 A
